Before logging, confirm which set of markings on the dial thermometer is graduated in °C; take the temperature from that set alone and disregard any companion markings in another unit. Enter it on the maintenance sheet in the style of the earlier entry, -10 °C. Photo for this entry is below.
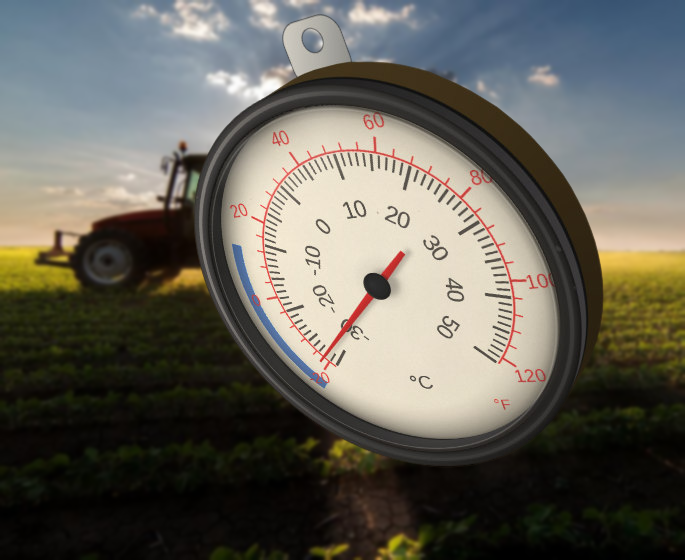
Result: -28 °C
